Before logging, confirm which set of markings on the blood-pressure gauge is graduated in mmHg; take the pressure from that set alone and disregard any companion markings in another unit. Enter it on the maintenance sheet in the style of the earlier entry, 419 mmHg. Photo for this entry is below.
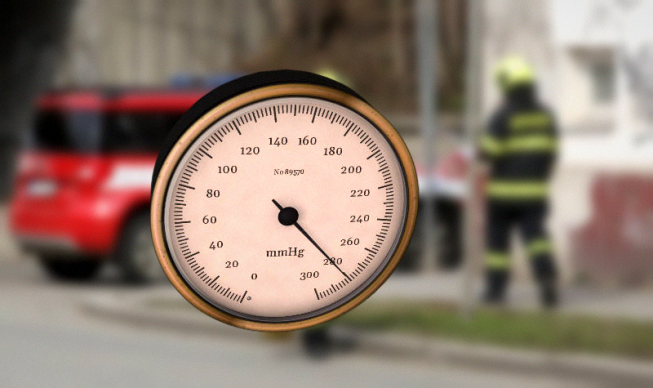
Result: 280 mmHg
